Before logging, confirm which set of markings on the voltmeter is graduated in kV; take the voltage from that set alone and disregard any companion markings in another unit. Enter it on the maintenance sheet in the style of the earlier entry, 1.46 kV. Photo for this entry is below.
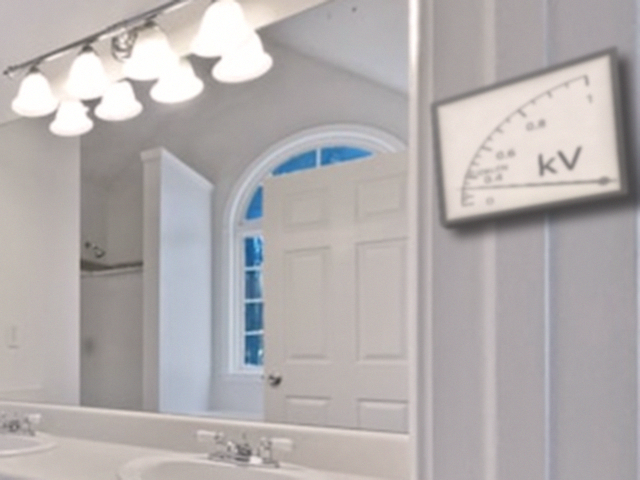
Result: 0.3 kV
